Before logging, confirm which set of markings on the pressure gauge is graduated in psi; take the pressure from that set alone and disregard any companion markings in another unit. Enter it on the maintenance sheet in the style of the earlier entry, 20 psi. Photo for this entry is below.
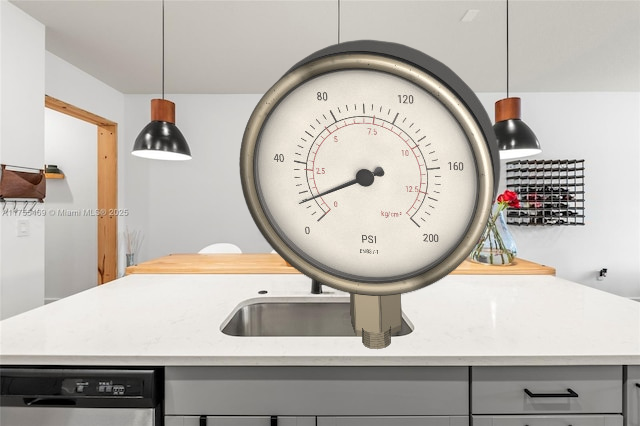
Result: 15 psi
